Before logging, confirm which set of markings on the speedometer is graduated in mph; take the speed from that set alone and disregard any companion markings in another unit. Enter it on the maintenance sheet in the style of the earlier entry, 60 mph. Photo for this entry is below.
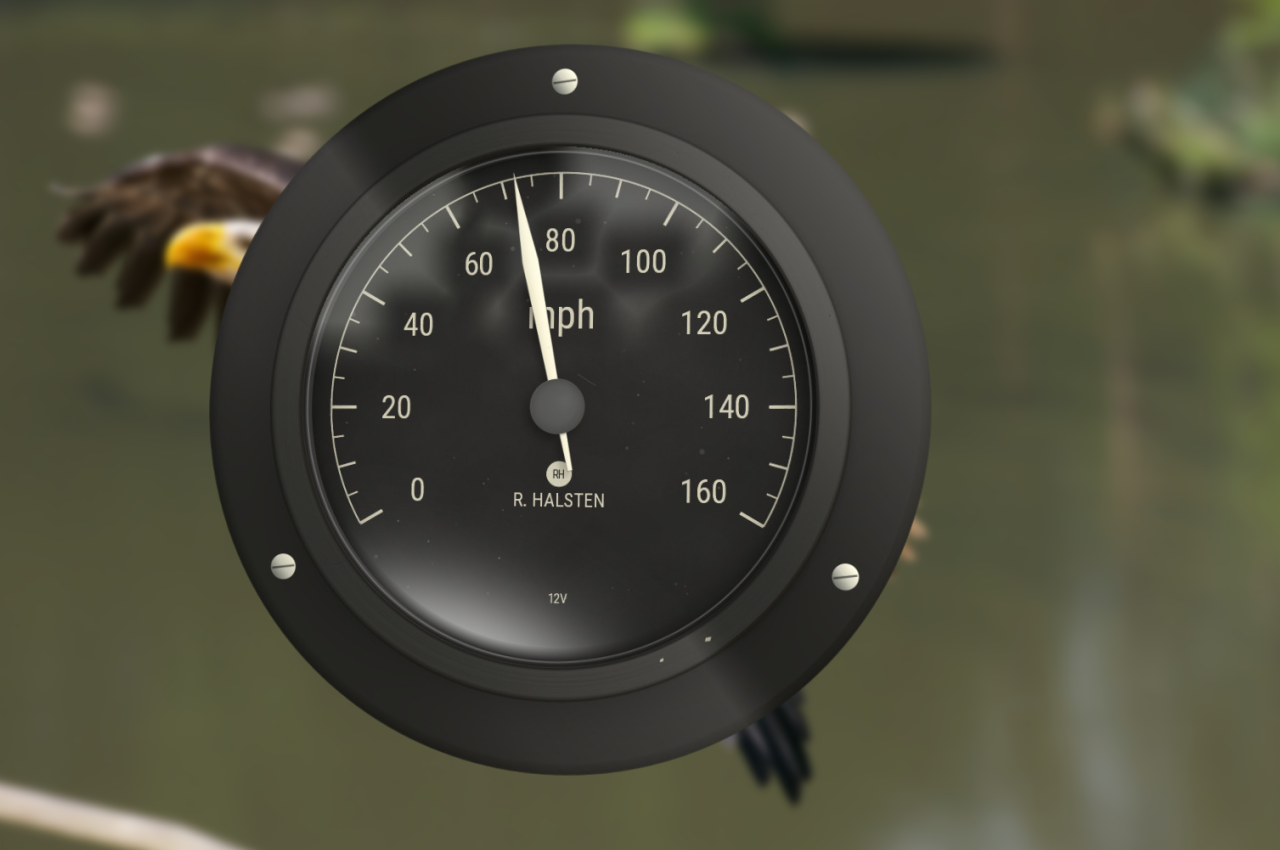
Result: 72.5 mph
